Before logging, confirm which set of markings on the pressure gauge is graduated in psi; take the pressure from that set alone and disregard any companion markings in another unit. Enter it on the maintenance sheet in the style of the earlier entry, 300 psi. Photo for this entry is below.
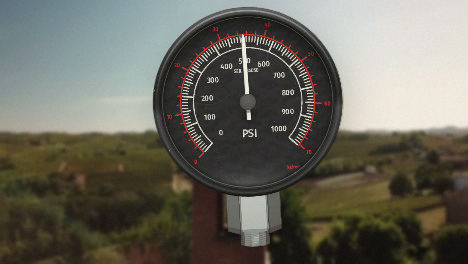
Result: 500 psi
